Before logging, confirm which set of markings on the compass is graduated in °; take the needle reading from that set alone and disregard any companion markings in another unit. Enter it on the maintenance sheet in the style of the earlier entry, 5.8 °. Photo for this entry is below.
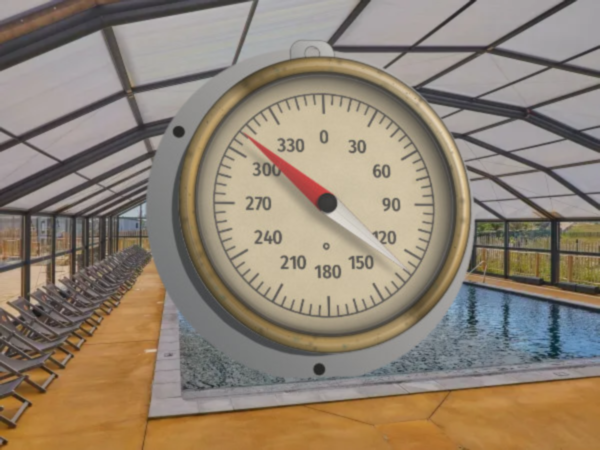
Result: 310 °
